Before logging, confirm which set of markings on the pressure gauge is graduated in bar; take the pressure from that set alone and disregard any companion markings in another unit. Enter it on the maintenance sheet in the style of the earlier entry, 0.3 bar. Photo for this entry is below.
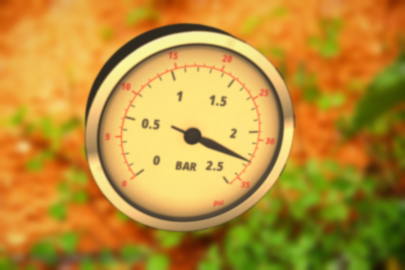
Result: 2.25 bar
